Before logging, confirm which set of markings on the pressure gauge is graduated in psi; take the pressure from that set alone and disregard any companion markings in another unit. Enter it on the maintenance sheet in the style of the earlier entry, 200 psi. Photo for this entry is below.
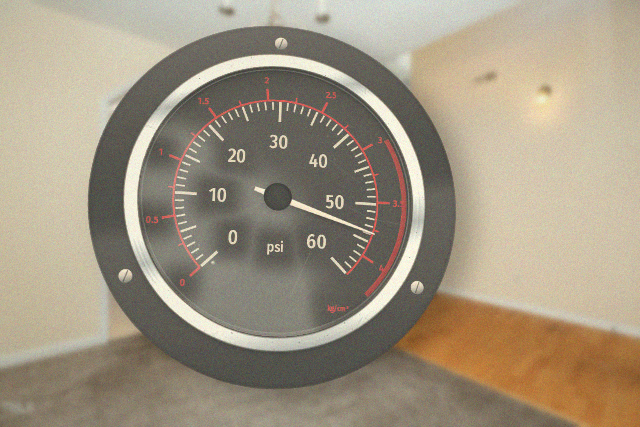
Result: 54 psi
